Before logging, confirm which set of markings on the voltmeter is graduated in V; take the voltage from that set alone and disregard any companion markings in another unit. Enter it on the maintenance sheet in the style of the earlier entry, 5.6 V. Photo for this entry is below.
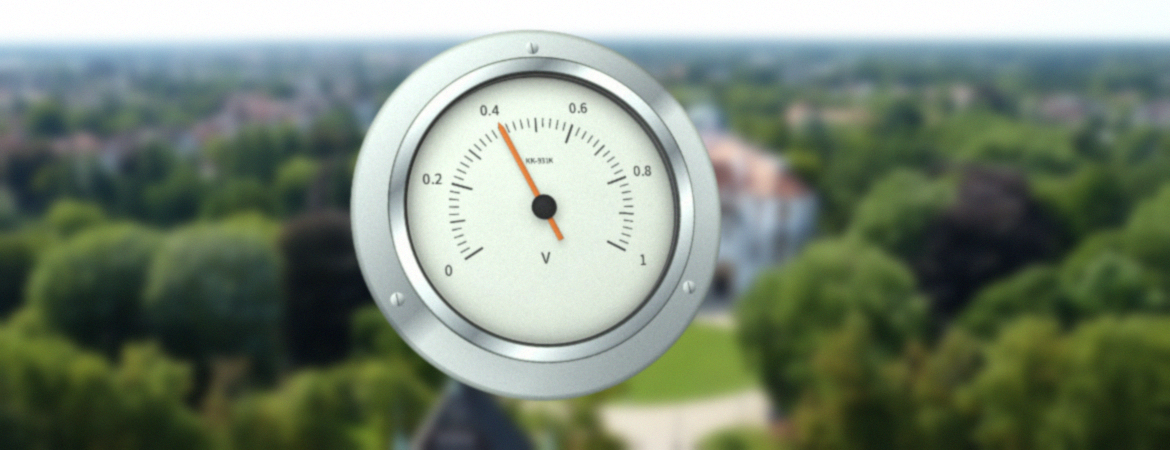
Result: 0.4 V
